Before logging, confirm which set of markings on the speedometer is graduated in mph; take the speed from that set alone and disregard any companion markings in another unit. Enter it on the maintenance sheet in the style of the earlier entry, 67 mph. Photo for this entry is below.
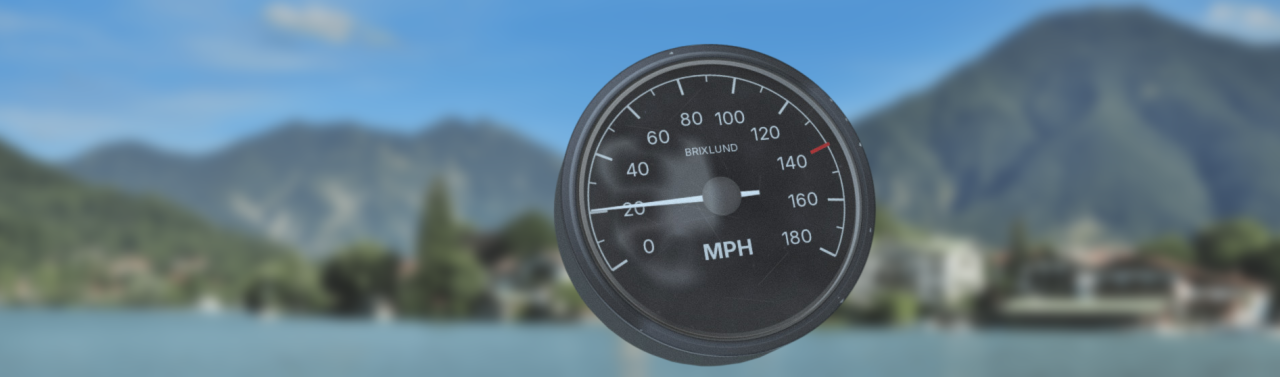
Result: 20 mph
